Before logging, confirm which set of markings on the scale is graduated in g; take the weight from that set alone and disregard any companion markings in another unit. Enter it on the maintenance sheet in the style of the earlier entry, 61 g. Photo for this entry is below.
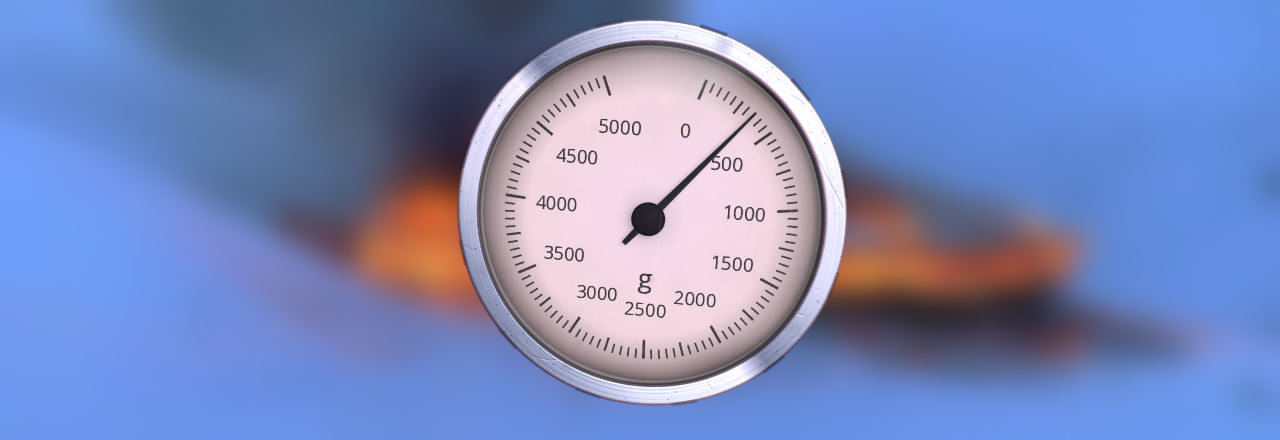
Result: 350 g
